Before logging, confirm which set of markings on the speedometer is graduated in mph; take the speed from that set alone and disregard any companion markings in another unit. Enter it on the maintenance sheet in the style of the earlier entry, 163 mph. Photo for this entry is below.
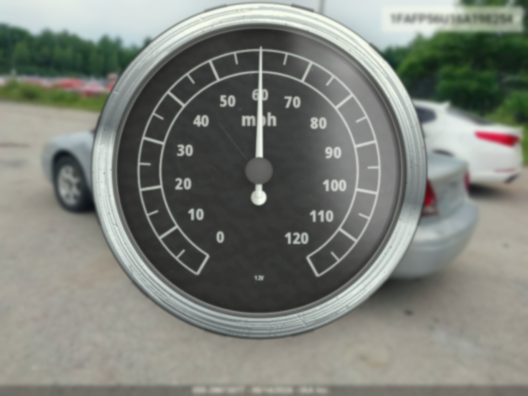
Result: 60 mph
